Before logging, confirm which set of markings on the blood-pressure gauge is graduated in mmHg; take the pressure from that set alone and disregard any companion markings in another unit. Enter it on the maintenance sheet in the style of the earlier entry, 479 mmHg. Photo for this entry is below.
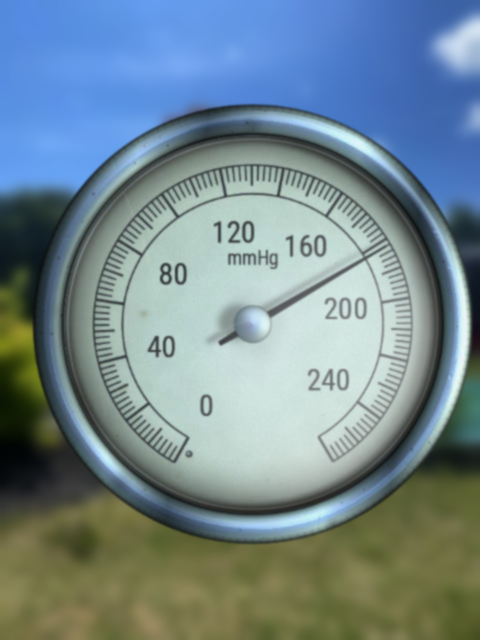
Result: 182 mmHg
